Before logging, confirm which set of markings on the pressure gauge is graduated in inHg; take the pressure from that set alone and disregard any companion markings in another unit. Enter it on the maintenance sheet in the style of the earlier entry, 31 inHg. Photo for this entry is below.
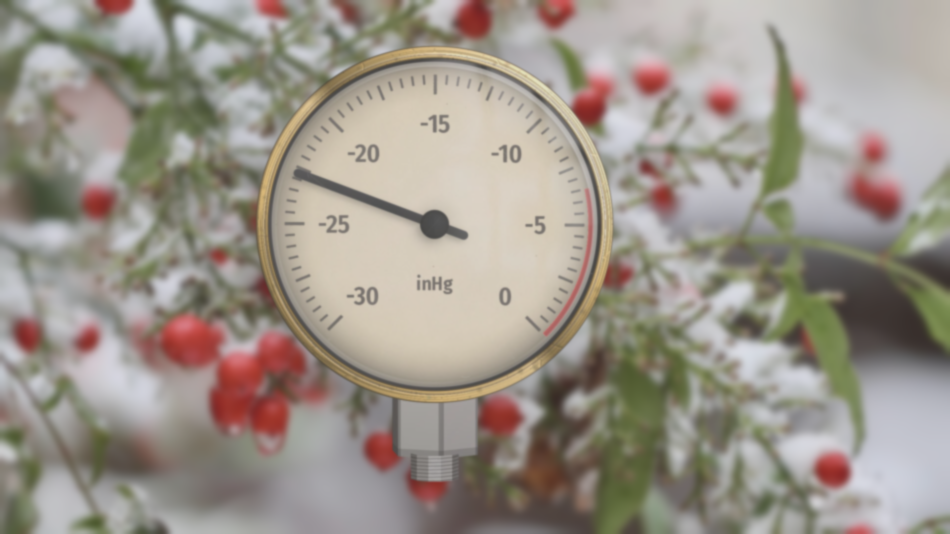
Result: -22.75 inHg
